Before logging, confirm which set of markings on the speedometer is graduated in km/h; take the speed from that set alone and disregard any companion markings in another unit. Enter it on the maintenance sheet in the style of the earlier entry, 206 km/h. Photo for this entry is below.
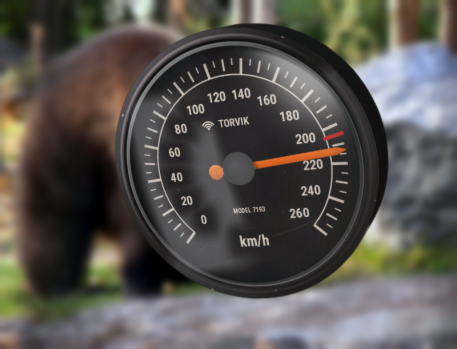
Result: 212.5 km/h
